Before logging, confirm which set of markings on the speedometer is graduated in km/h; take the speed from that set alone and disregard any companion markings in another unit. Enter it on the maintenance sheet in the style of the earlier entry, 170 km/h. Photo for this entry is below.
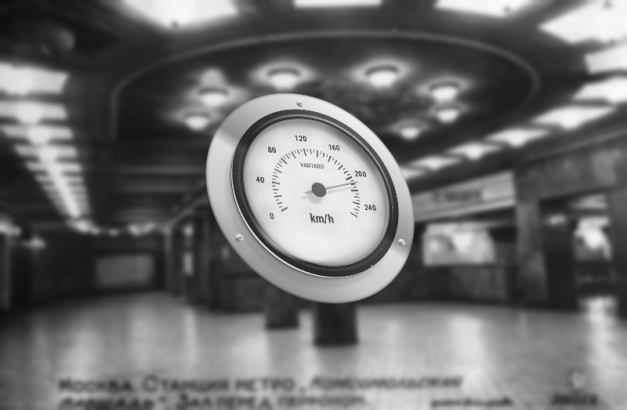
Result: 210 km/h
